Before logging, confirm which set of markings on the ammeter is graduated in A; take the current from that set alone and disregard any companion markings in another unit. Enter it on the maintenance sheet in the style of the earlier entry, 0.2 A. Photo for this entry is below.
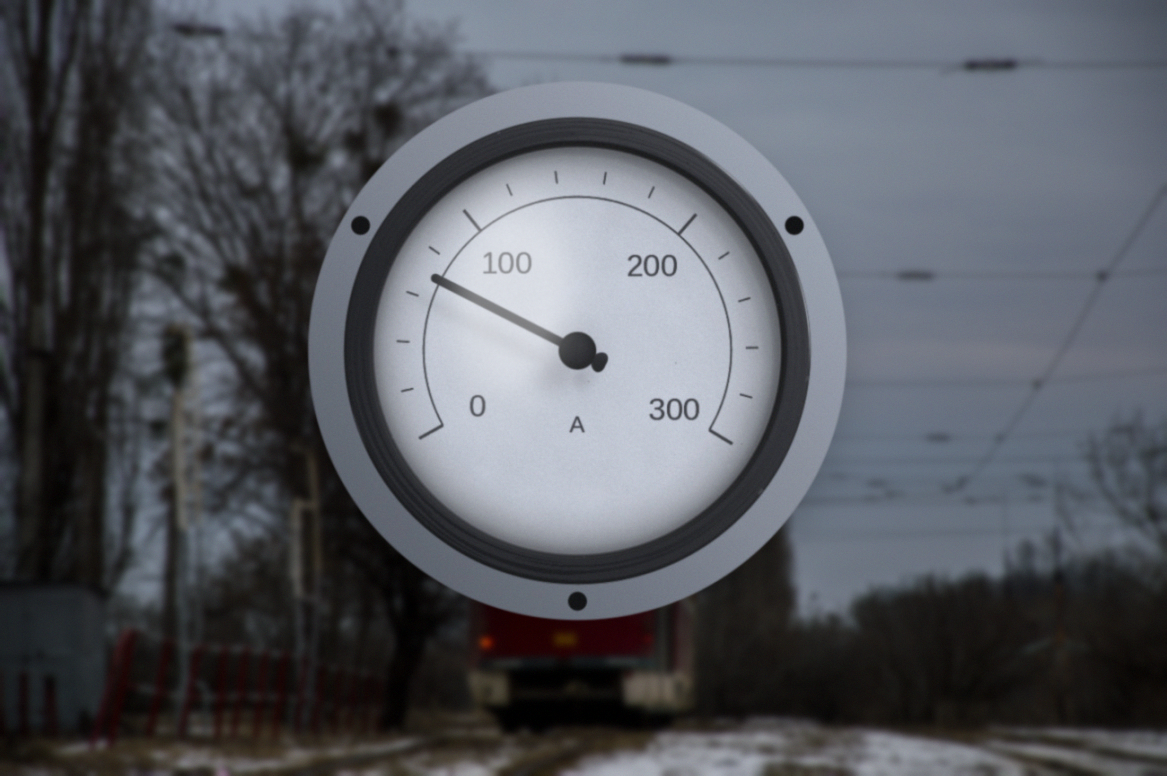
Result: 70 A
